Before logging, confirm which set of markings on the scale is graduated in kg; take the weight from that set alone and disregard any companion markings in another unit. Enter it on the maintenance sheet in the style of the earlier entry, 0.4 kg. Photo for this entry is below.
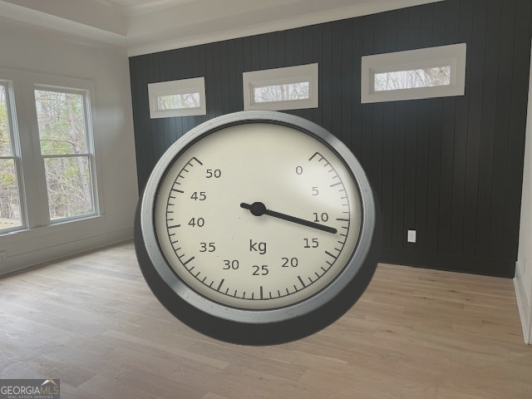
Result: 12 kg
